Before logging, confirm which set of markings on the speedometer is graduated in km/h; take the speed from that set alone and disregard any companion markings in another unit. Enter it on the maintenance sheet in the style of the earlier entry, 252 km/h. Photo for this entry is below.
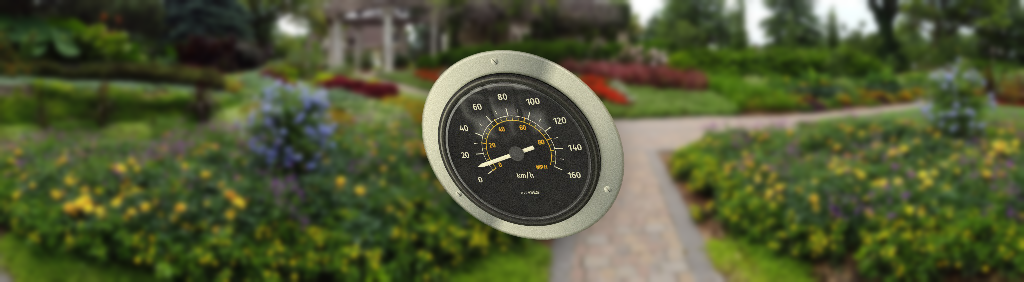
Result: 10 km/h
